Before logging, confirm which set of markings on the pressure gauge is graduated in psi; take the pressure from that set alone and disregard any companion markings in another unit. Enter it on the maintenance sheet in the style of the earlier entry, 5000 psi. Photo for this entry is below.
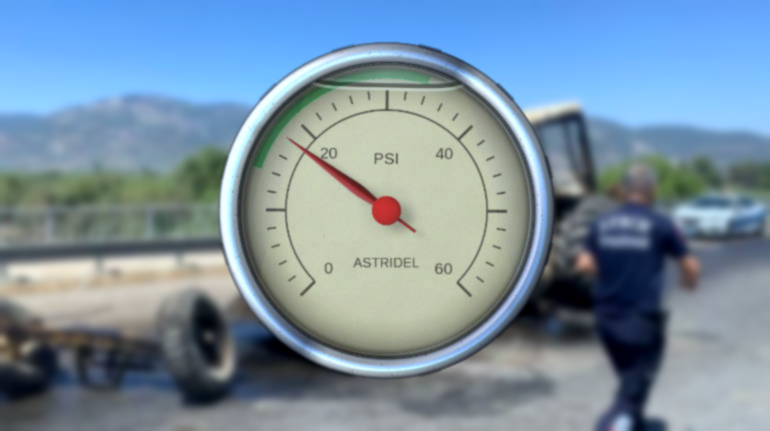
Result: 18 psi
